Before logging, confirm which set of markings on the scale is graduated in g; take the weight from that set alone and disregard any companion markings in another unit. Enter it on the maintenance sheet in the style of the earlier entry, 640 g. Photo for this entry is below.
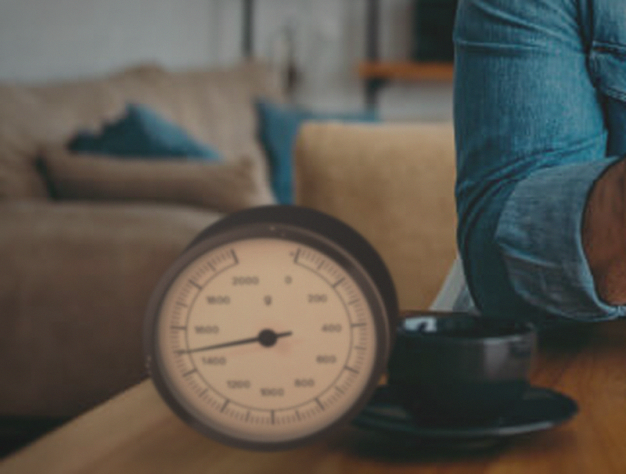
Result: 1500 g
